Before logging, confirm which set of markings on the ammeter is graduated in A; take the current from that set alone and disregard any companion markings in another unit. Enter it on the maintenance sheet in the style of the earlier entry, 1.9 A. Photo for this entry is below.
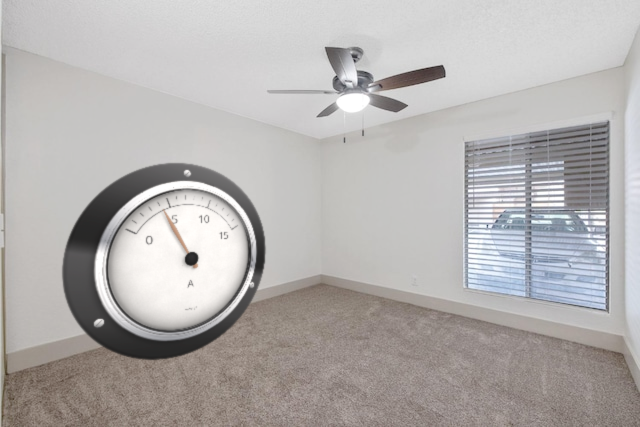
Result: 4 A
